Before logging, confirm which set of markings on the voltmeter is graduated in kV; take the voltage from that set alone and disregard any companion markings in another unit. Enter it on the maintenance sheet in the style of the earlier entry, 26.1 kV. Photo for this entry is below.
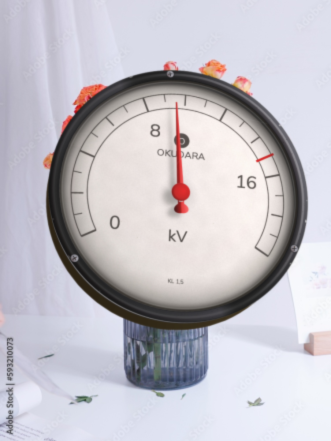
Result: 9.5 kV
